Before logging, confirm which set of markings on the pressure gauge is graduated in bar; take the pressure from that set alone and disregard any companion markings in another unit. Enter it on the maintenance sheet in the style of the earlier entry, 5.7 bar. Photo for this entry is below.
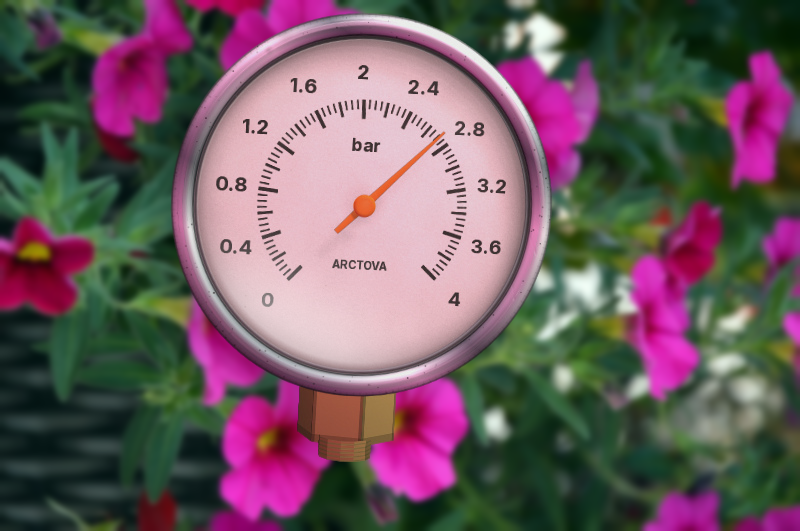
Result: 2.7 bar
